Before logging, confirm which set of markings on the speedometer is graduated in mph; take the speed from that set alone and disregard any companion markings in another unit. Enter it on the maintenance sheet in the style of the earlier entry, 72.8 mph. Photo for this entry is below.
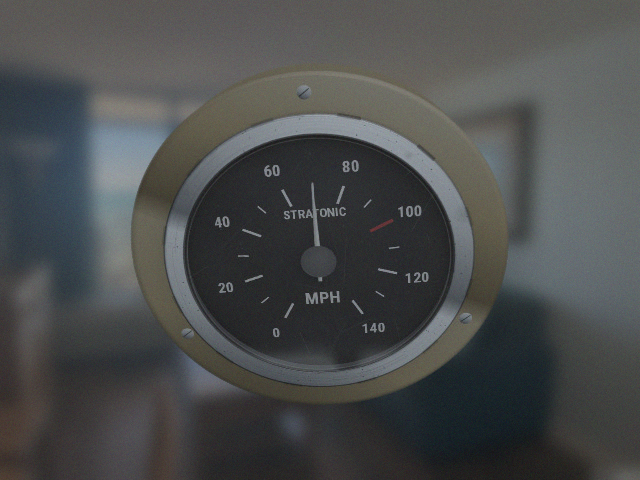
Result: 70 mph
